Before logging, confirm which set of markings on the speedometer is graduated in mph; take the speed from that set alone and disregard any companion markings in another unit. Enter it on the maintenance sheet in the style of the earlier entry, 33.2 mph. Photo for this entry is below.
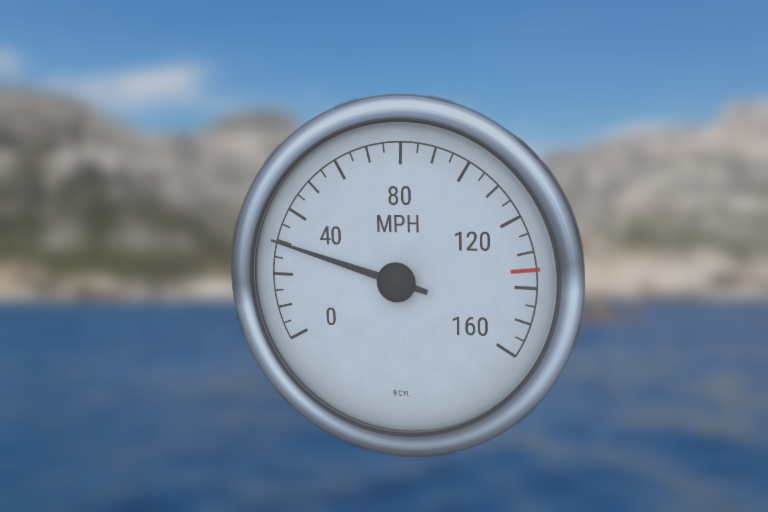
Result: 30 mph
